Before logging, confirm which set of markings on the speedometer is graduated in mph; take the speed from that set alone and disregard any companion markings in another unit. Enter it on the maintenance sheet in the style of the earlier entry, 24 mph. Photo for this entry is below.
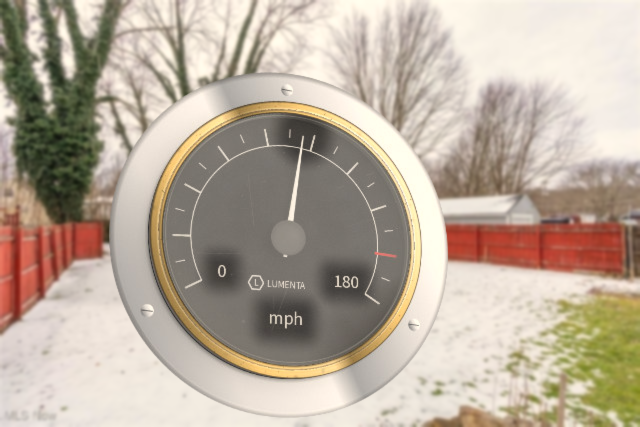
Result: 95 mph
